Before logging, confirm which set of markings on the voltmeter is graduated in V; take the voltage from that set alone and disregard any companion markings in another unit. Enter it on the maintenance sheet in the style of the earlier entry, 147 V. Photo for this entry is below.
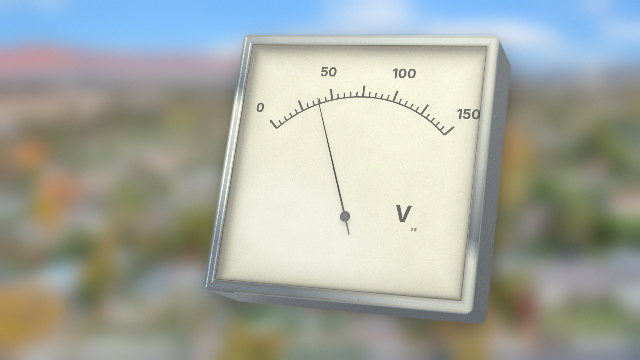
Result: 40 V
